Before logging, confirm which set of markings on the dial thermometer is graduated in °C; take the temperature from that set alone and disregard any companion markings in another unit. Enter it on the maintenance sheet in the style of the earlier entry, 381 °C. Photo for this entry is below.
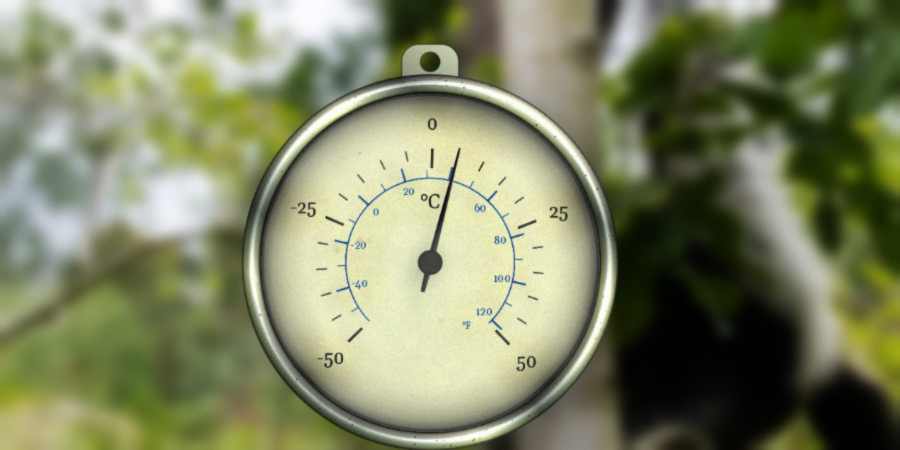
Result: 5 °C
